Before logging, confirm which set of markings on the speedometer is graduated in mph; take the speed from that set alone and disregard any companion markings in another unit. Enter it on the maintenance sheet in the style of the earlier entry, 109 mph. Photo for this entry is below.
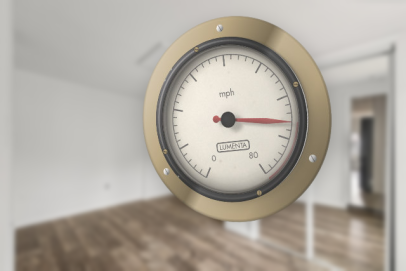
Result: 66 mph
